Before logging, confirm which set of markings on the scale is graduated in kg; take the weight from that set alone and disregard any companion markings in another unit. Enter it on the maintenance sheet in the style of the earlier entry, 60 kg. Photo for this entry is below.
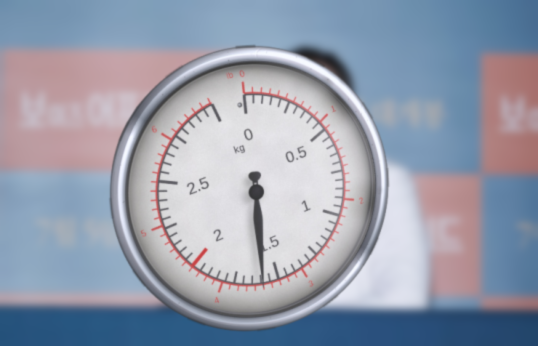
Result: 1.6 kg
